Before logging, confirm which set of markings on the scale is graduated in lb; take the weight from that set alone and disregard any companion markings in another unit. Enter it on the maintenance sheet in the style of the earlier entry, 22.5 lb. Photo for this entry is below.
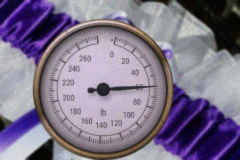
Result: 60 lb
